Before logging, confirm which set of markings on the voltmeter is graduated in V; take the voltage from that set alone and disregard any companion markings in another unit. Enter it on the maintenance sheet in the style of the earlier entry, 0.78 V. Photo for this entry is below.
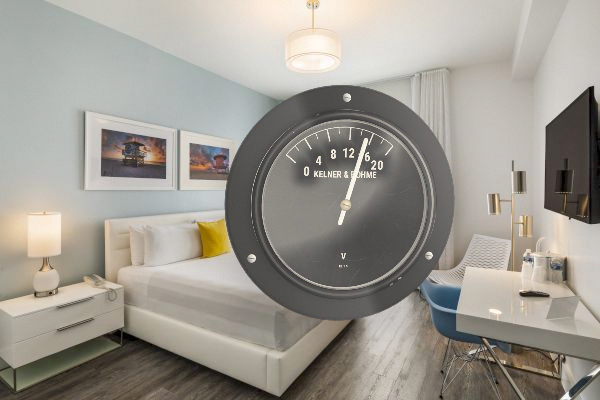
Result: 15 V
